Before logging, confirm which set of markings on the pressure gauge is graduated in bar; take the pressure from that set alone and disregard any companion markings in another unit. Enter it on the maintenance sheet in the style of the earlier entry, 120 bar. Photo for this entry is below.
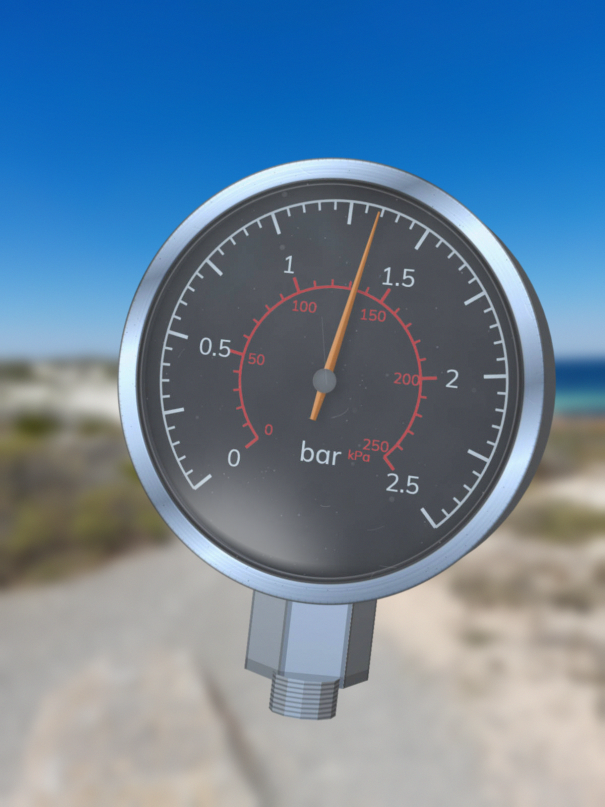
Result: 1.35 bar
